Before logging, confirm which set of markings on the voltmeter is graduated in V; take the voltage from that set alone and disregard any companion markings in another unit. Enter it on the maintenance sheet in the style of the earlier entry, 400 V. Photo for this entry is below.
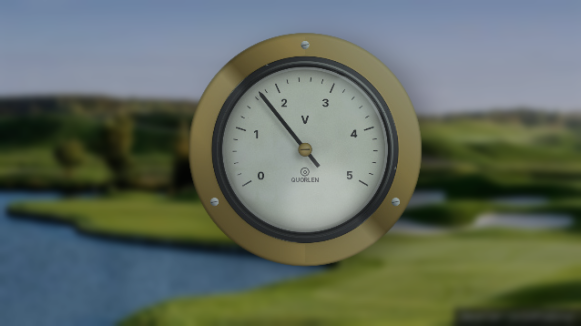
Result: 1.7 V
